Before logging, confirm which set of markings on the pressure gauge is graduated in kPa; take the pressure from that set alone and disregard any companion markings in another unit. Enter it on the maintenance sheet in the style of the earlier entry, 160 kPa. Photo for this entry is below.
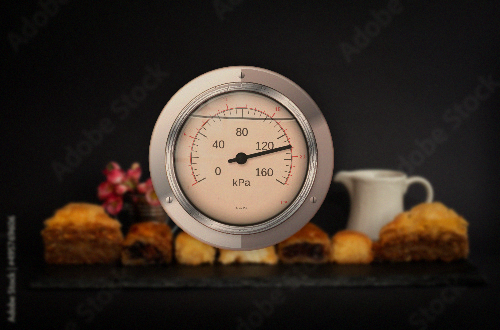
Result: 130 kPa
